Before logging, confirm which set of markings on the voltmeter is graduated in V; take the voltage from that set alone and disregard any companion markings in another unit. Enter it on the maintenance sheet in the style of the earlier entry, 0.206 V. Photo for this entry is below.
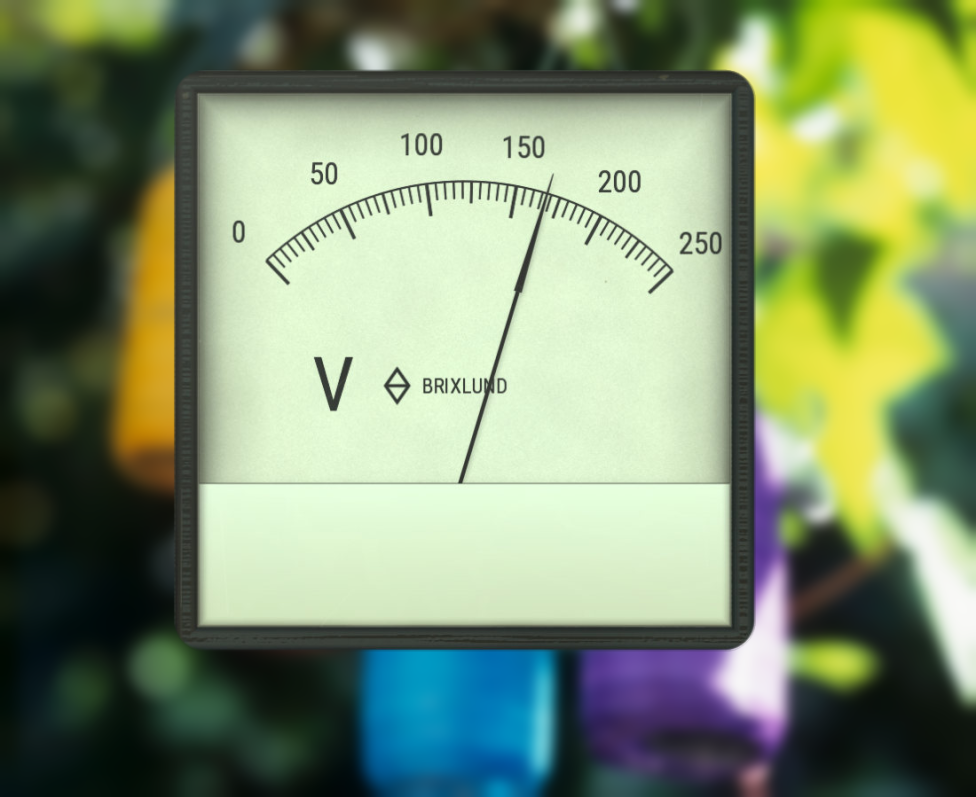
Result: 167.5 V
